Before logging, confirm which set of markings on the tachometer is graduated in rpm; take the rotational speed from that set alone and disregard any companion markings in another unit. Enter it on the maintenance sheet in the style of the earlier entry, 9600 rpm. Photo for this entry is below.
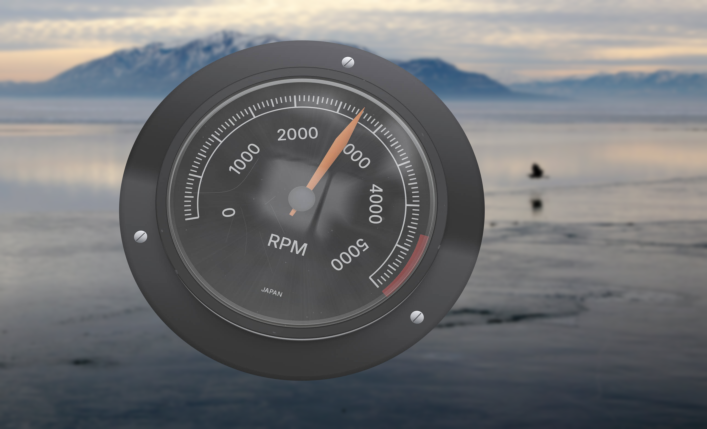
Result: 2750 rpm
